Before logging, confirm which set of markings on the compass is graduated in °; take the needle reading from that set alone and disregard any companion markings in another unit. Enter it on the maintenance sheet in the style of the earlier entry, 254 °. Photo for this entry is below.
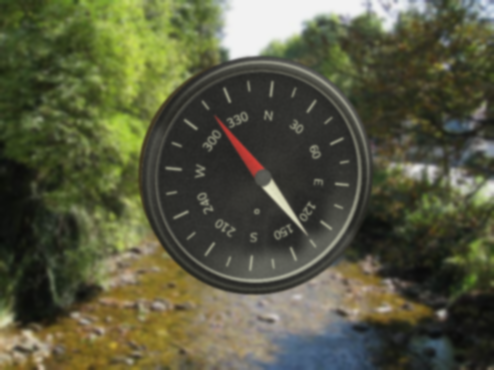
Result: 315 °
